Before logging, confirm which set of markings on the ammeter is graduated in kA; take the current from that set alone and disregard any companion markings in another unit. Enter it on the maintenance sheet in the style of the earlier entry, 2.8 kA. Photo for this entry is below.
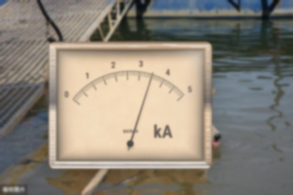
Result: 3.5 kA
